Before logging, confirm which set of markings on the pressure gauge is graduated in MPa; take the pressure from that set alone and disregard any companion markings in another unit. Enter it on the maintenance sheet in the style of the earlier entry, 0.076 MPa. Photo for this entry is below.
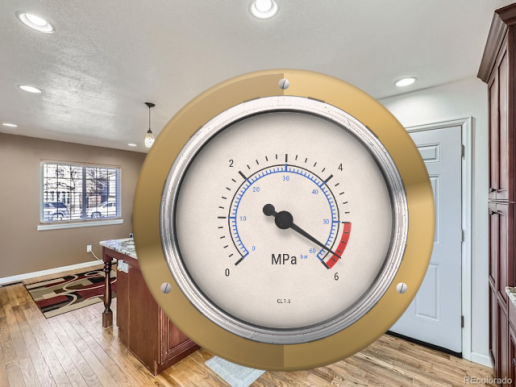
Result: 5.7 MPa
